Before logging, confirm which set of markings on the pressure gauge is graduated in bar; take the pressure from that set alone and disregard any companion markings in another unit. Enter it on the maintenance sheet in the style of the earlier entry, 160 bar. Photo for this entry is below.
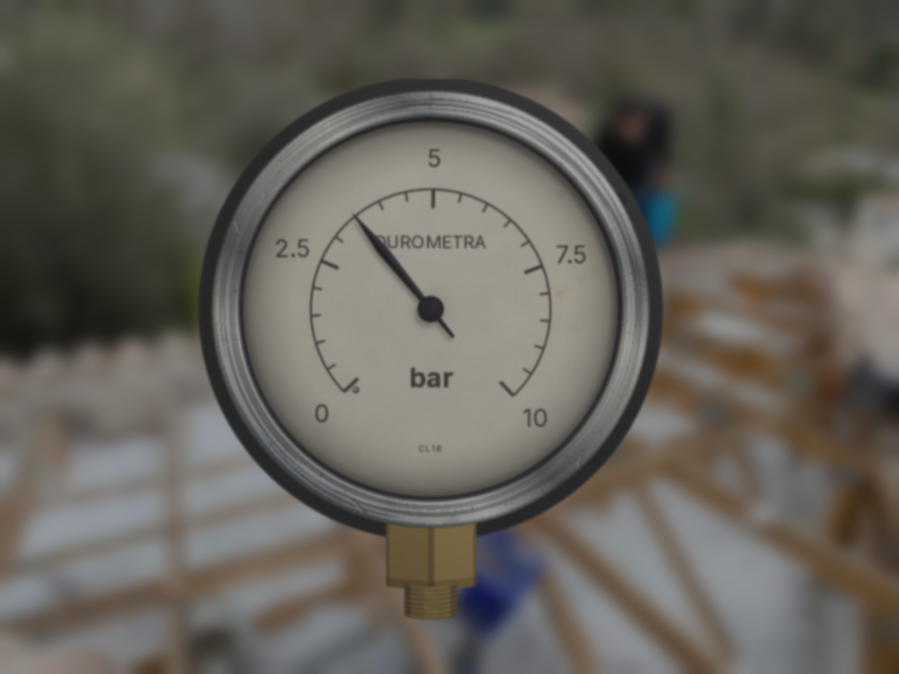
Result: 3.5 bar
